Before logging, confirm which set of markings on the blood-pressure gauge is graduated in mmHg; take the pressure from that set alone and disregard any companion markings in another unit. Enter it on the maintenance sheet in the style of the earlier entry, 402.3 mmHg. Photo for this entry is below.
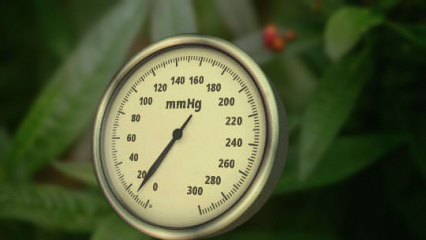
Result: 10 mmHg
